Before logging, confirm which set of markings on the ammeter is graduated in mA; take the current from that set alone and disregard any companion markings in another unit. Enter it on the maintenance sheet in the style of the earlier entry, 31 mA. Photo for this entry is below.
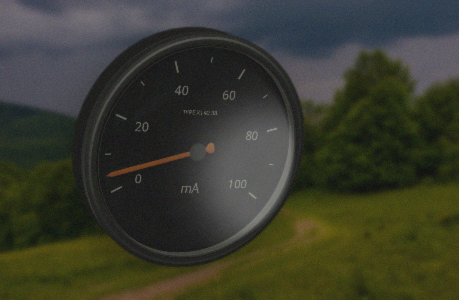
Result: 5 mA
